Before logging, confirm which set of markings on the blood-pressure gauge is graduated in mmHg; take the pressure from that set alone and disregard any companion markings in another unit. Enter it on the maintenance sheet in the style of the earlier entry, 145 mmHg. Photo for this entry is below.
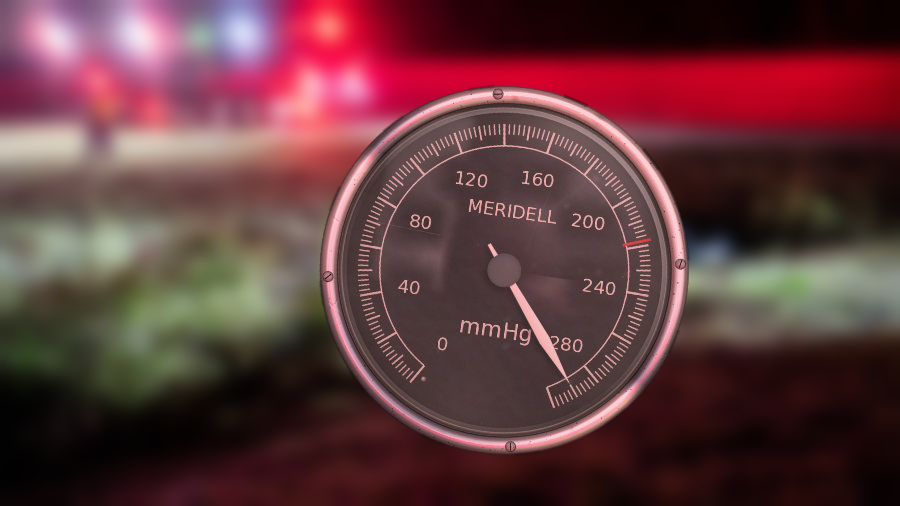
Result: 290 mmHg
